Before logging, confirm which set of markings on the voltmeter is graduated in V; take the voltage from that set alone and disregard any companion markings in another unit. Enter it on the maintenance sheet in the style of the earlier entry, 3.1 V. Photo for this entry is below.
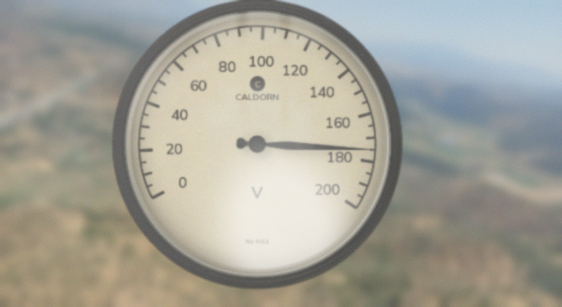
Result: 175 V
